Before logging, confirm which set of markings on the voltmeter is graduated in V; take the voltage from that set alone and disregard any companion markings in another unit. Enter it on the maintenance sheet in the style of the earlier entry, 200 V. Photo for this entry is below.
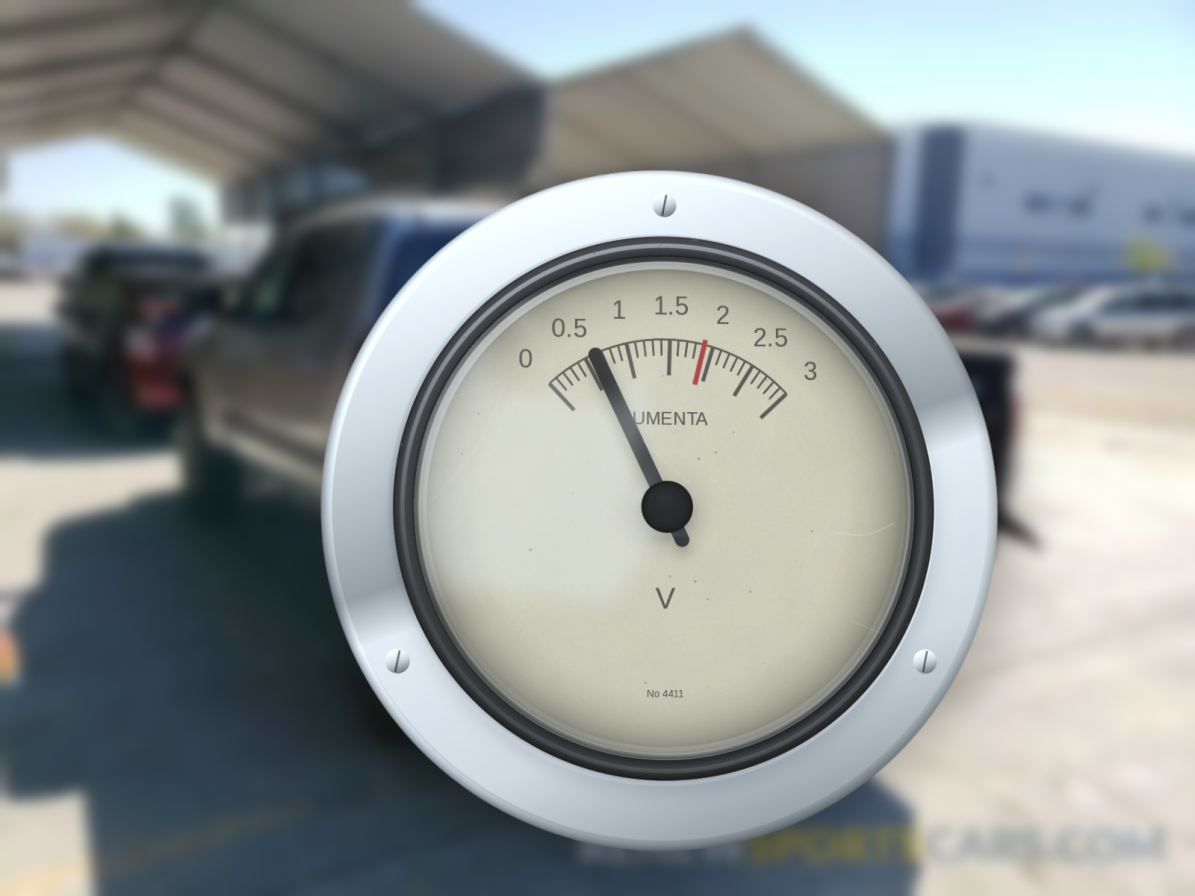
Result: 0.6 V
